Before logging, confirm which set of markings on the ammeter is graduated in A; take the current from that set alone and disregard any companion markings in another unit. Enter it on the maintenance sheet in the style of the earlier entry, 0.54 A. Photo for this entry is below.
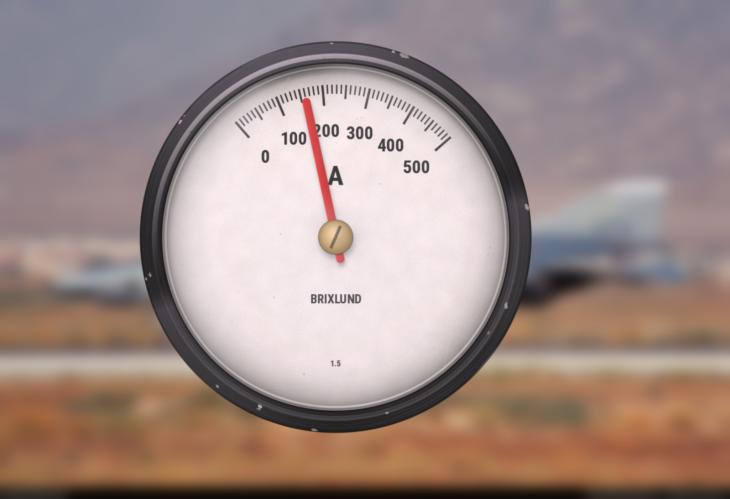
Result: 160 A
